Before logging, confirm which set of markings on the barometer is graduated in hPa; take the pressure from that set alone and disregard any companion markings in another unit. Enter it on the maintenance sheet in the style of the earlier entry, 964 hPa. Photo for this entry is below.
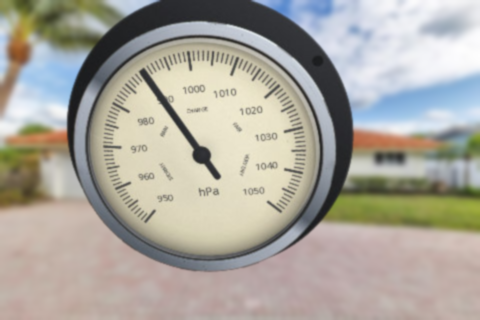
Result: 990 hPa
